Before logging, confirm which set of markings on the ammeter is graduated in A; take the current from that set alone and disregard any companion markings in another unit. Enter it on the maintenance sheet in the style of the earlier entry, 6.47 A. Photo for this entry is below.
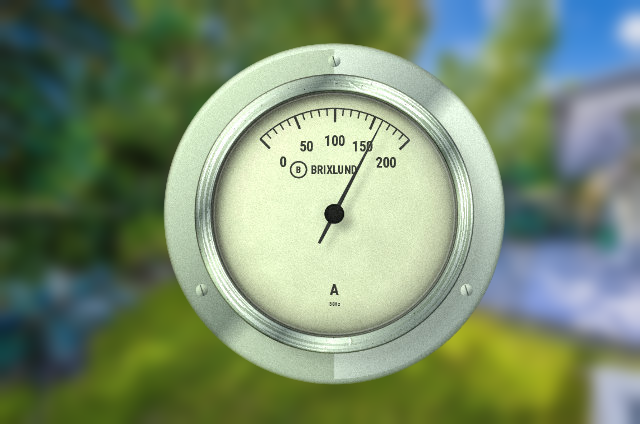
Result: 160 A
